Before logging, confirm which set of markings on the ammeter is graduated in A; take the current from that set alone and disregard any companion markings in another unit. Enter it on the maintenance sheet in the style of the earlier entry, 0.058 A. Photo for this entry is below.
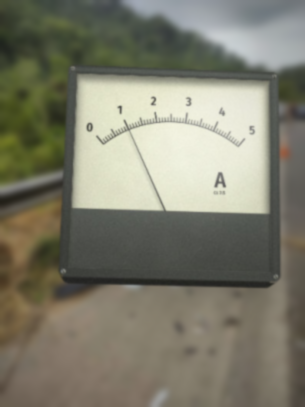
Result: 1 A
